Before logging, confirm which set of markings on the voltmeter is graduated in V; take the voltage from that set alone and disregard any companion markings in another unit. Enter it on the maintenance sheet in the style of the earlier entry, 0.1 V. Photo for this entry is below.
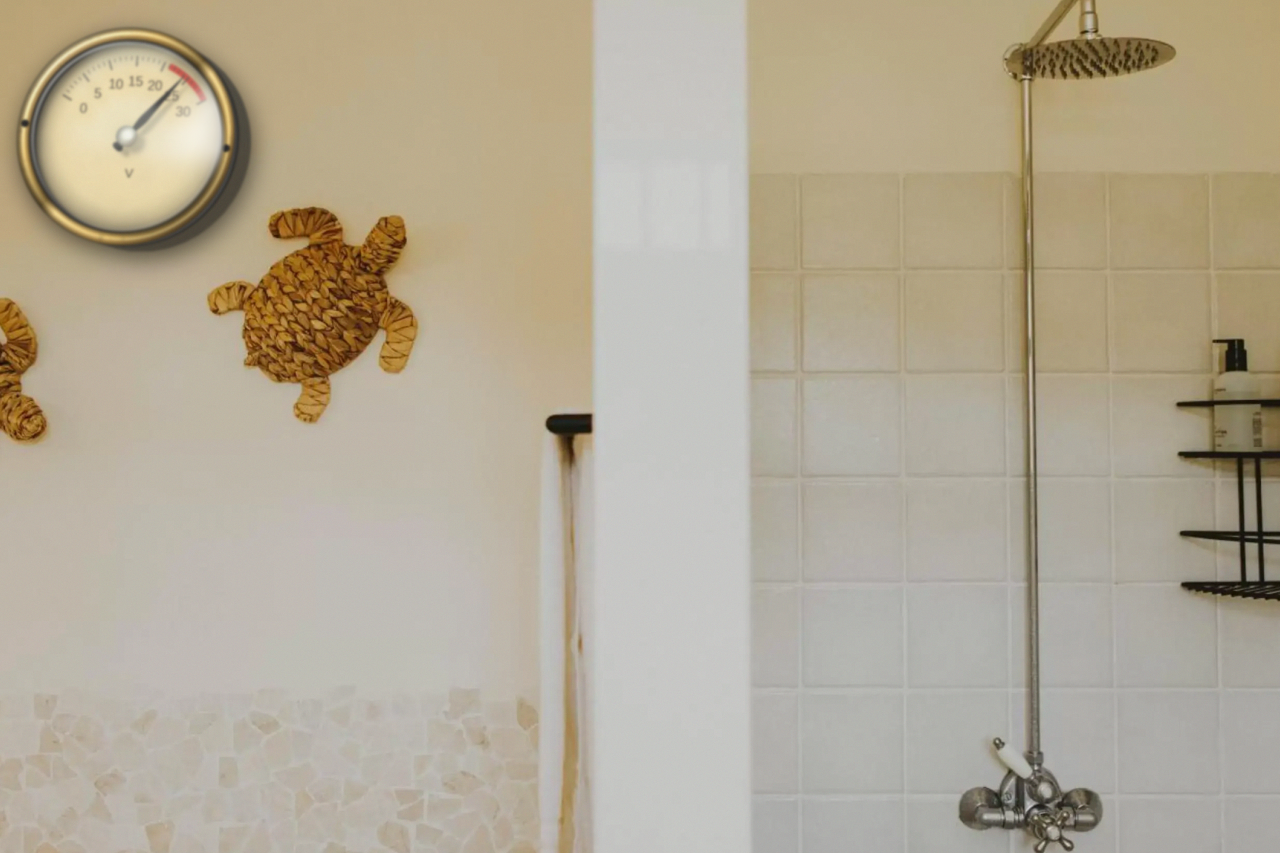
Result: 25 V
